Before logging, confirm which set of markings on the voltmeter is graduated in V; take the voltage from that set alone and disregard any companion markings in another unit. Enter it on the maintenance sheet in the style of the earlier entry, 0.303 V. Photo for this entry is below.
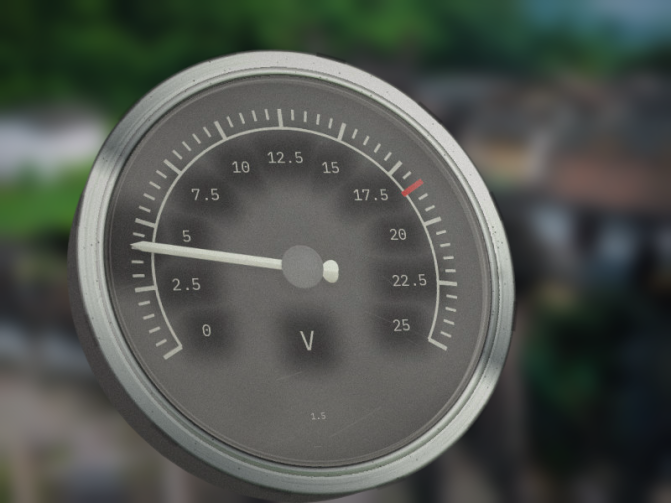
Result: 4 V
